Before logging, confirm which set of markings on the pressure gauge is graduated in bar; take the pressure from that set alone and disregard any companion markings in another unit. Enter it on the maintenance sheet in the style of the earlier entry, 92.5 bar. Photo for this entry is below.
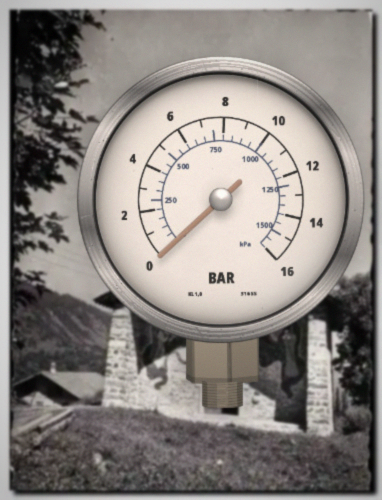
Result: 0 bar
